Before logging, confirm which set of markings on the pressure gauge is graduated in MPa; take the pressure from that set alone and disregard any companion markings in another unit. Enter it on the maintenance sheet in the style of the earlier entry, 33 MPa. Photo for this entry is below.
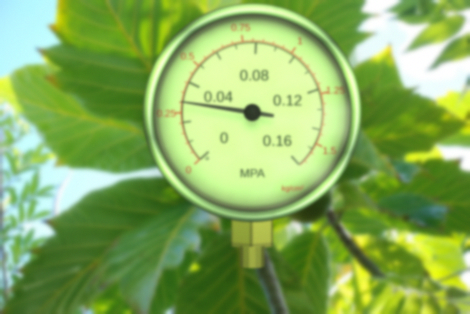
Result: 0.03 MPa
